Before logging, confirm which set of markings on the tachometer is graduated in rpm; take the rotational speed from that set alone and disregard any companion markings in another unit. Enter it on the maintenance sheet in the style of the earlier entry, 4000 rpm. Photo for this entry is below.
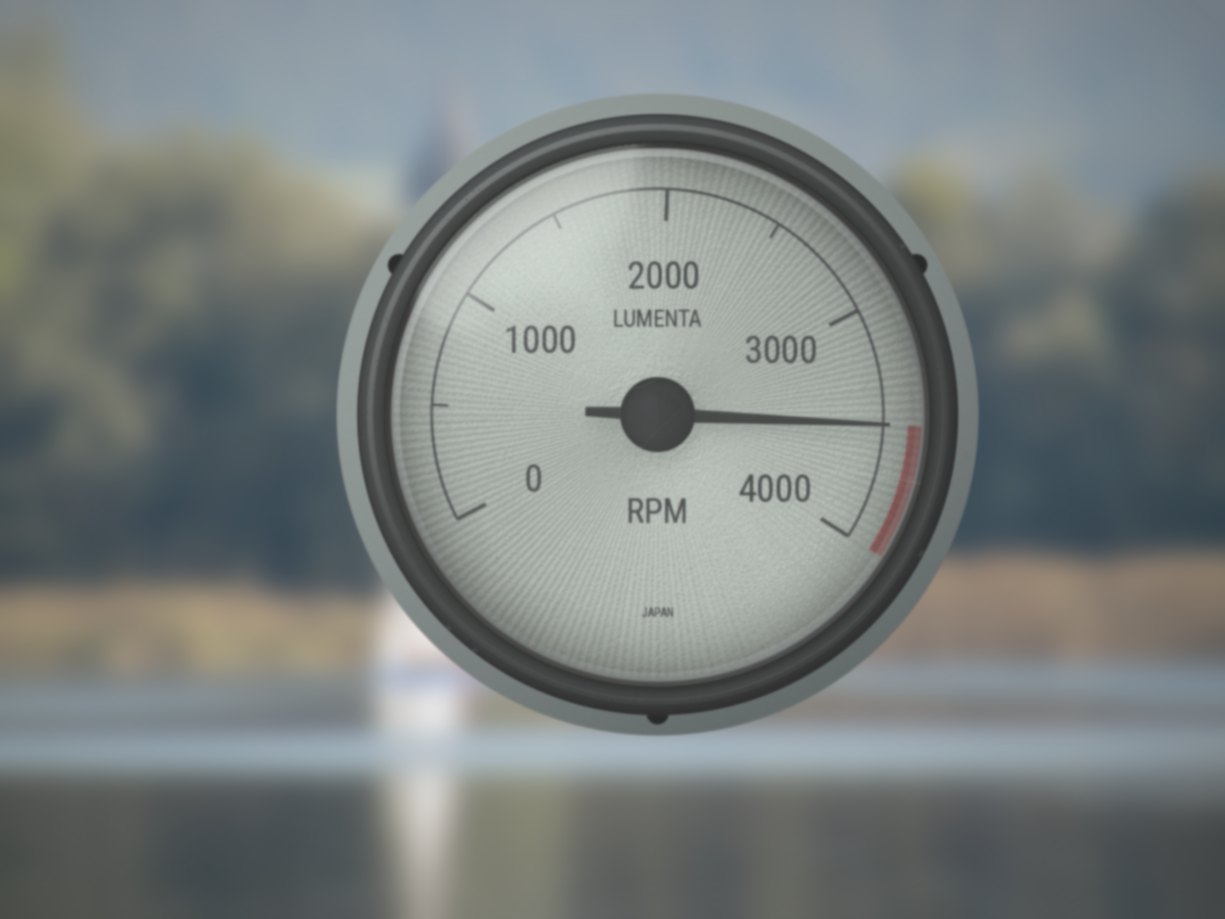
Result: 3500 rpm
